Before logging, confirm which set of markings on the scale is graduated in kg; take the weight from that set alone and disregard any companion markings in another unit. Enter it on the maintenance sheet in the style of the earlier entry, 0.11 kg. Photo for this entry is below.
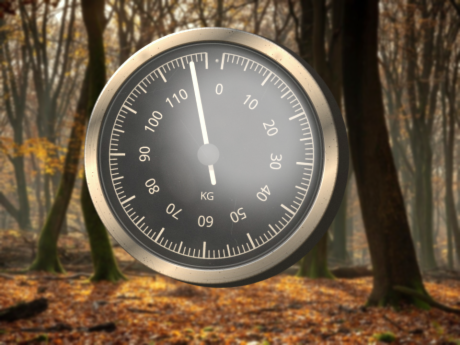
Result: 117 kg
